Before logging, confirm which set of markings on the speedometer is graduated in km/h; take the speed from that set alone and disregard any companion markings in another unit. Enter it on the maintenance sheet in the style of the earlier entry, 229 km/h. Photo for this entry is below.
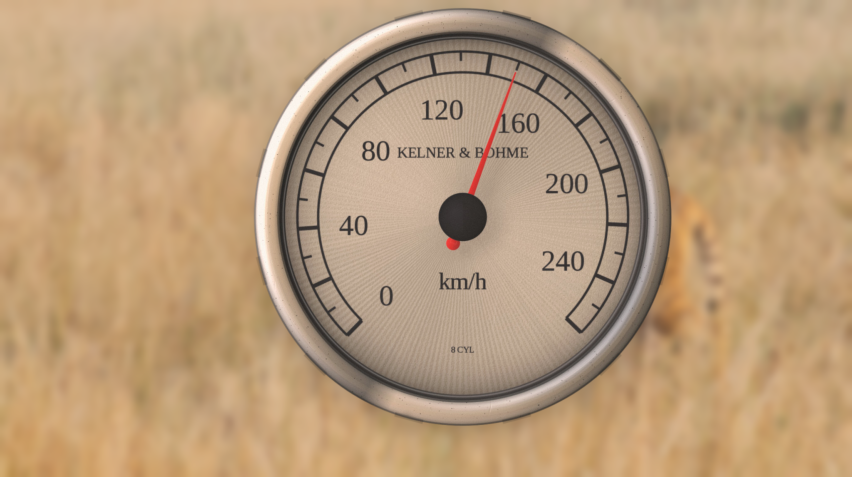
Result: 150 km/h
